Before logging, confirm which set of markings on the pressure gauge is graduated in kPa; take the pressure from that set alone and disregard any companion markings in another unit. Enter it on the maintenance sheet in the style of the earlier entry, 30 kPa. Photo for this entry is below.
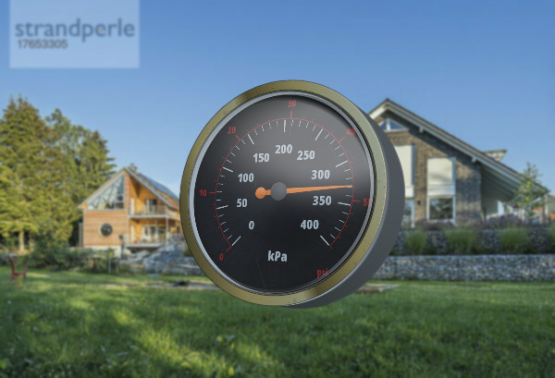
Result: 330 kPa
